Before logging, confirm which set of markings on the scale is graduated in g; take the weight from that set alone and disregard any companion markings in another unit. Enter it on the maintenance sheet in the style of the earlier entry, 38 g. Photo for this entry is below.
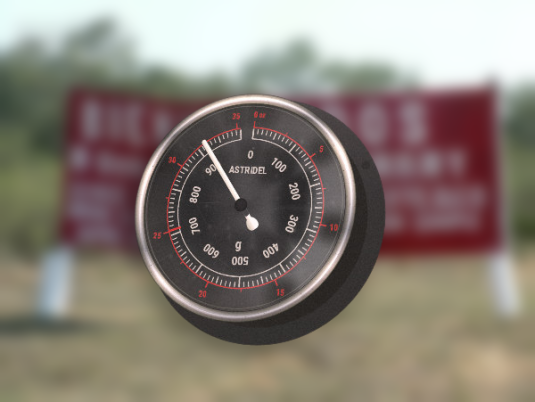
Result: 920 g
